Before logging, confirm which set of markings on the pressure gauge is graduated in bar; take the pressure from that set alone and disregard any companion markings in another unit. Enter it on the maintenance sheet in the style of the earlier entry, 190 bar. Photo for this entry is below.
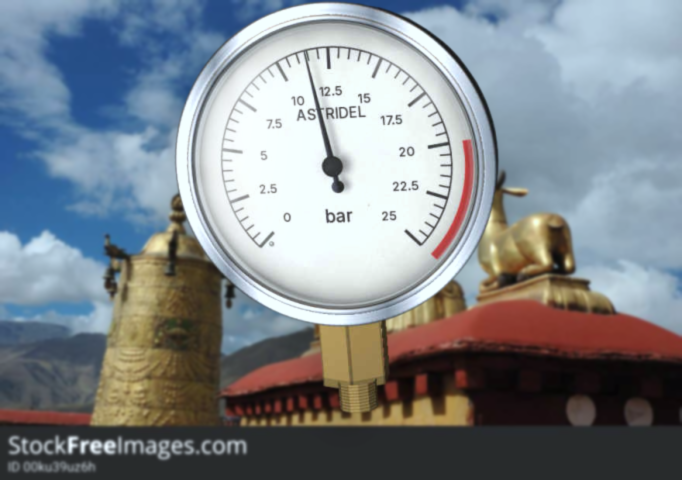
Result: 11.5 bar
